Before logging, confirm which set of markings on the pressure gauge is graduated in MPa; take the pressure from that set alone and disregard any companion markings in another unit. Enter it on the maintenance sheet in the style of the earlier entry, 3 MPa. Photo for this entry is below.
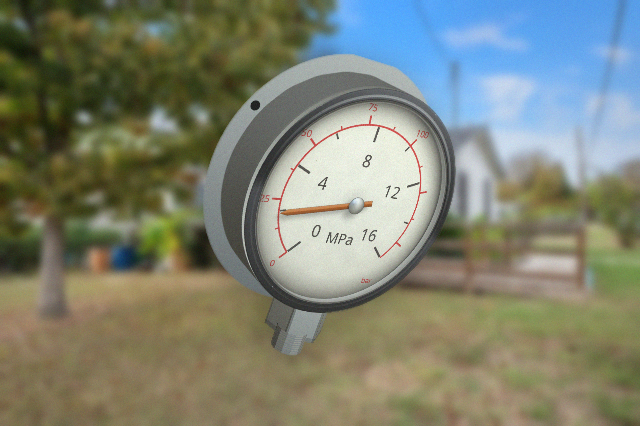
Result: 2 MPa
